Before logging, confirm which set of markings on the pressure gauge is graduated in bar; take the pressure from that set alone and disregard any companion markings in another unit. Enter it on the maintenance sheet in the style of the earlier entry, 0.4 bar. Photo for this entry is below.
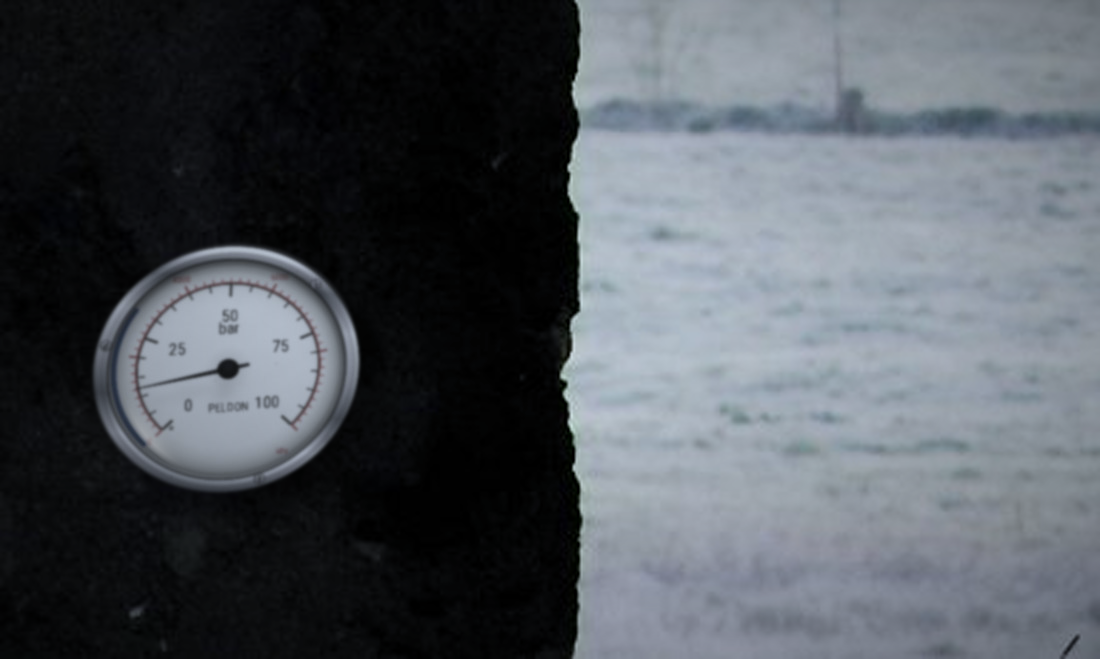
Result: 12.5 bar
